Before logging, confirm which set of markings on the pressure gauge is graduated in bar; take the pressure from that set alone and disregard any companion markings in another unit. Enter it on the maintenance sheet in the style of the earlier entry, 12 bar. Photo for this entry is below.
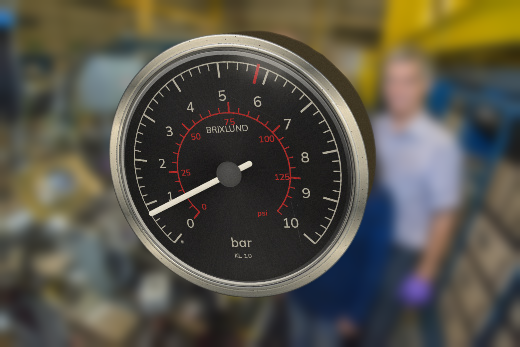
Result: 0.8 bar
